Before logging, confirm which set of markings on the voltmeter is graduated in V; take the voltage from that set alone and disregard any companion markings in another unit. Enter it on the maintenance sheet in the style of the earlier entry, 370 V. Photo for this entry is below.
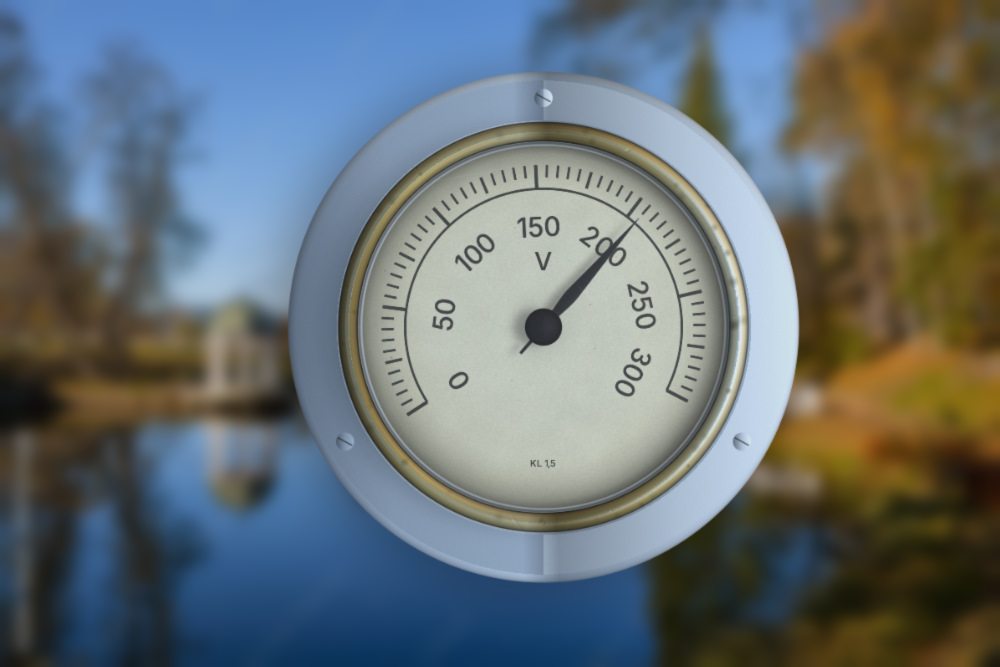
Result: 205 V
